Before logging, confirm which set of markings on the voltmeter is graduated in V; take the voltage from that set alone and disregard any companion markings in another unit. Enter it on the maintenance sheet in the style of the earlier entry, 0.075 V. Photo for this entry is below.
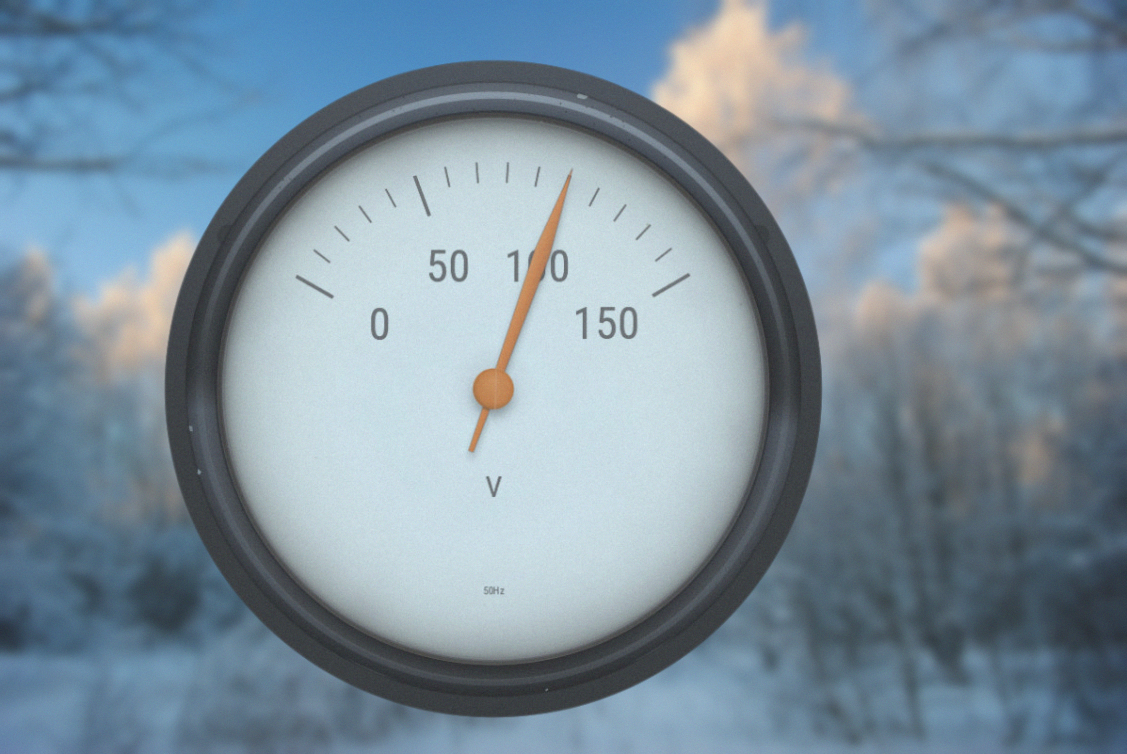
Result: 100 V
